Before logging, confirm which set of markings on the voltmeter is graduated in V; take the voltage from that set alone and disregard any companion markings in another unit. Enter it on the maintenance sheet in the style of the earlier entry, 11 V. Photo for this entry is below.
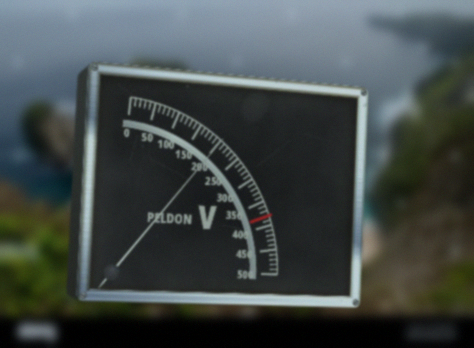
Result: 200 V
